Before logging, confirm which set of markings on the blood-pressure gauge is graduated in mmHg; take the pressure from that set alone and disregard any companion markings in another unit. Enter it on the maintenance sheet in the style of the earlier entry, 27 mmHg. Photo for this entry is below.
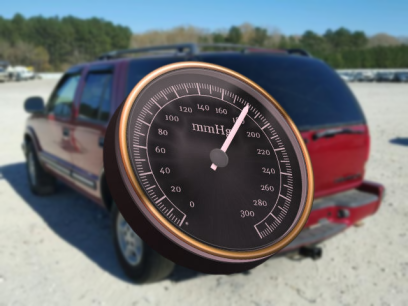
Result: 180 mmHg
